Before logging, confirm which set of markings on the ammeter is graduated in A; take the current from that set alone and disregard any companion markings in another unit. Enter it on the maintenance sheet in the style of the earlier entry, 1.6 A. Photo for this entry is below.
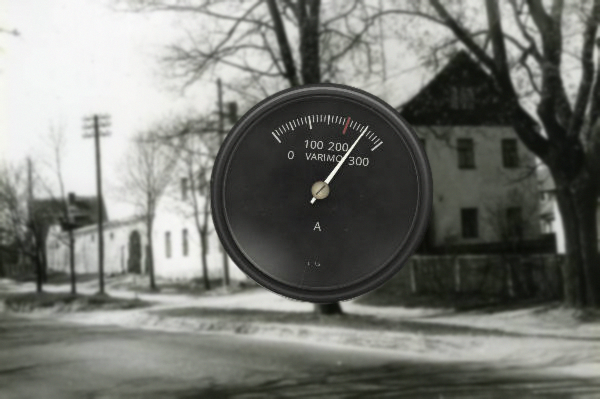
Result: 250 A
